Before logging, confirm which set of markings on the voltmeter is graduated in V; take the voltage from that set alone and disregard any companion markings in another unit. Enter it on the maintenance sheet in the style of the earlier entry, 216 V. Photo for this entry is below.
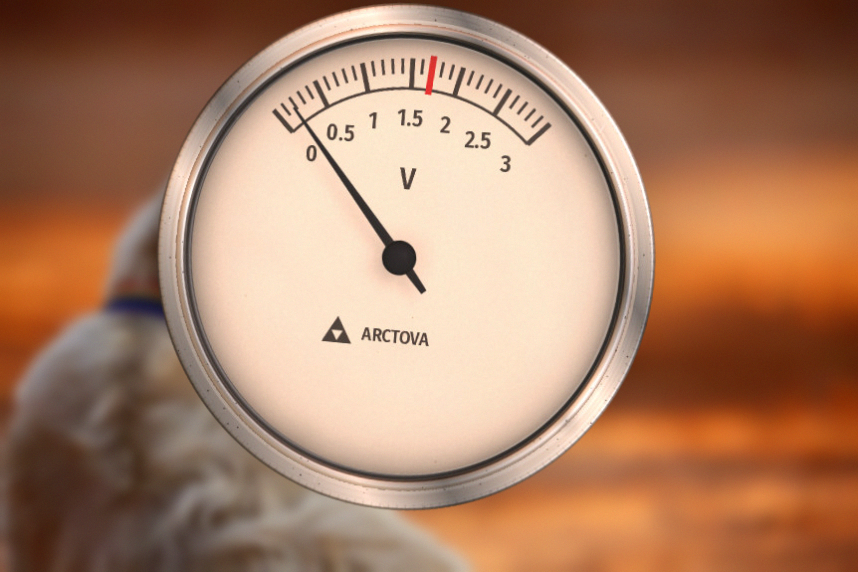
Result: 0.2 V
